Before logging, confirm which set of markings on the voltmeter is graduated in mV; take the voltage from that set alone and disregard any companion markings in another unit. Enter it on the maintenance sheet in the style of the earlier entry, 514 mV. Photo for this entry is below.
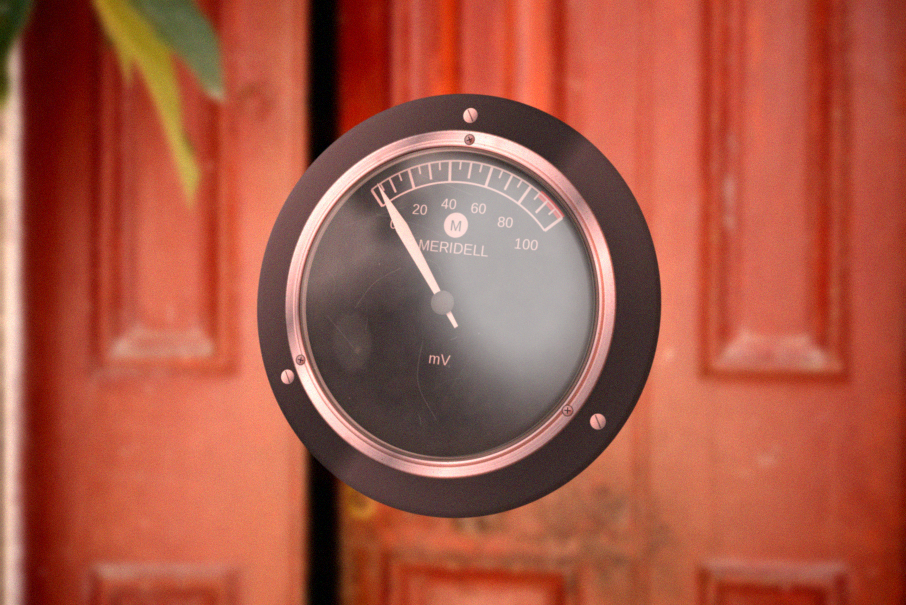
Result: 5 mV
